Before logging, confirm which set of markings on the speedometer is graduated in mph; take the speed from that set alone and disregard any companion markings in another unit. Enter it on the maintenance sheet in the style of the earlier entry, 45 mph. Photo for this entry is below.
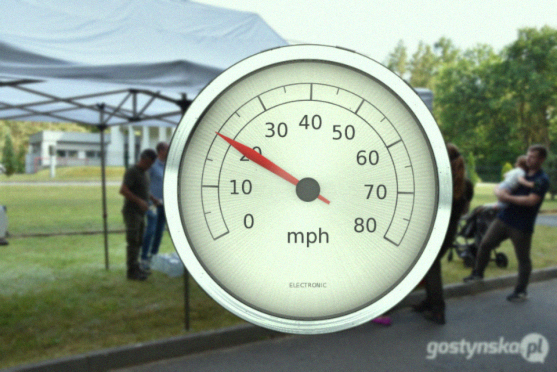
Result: 20 mph
